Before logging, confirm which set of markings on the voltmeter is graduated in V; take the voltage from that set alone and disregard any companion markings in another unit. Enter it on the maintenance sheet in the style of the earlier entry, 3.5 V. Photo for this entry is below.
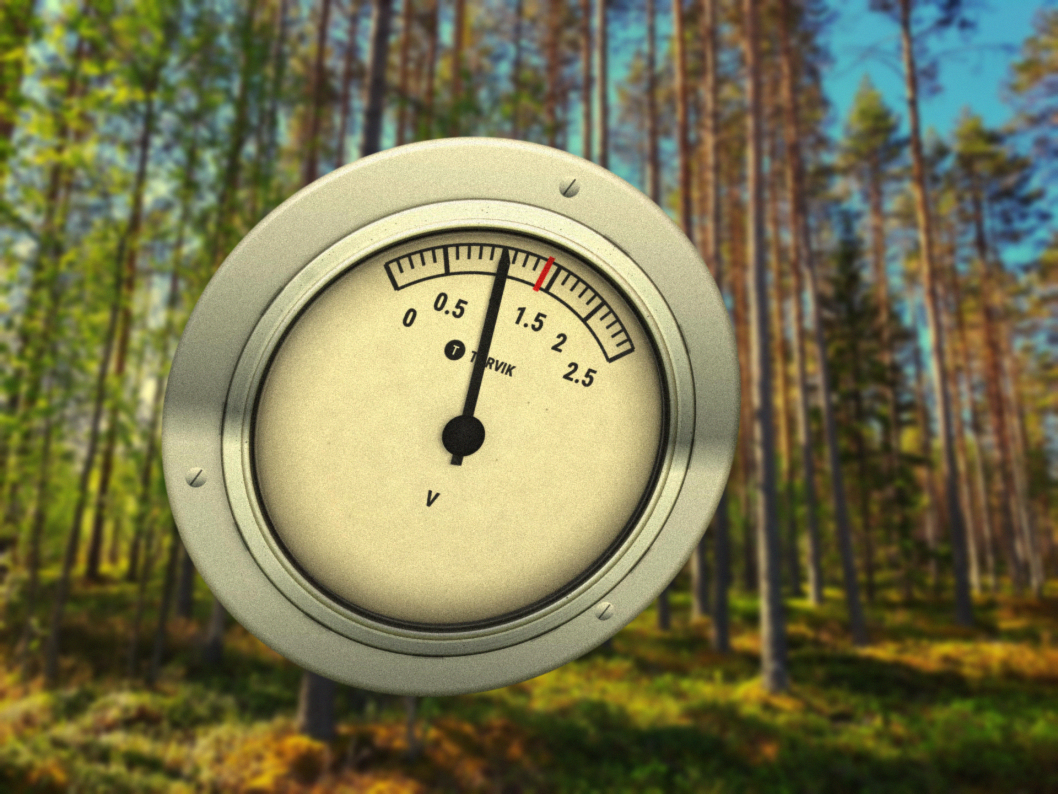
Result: 1 V
